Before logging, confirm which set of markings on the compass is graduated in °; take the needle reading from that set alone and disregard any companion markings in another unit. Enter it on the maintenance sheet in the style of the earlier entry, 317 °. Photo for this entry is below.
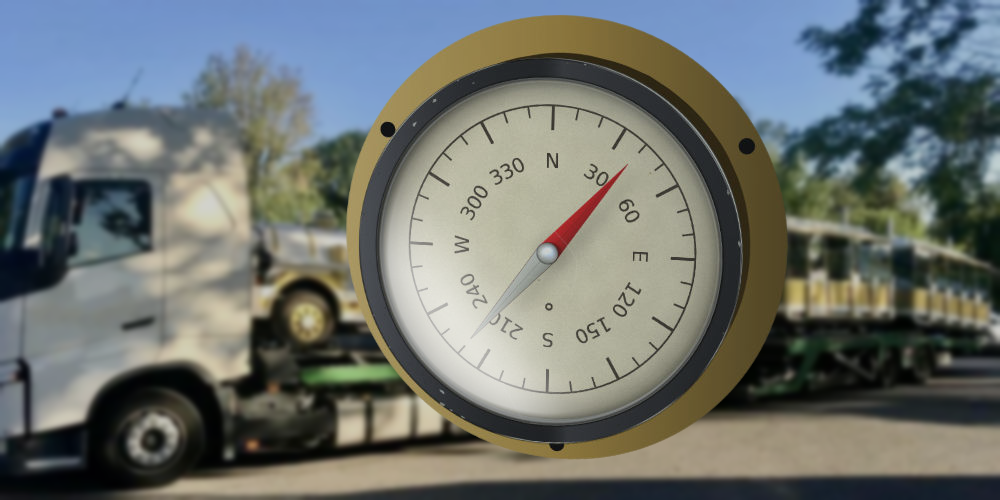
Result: 40 °
